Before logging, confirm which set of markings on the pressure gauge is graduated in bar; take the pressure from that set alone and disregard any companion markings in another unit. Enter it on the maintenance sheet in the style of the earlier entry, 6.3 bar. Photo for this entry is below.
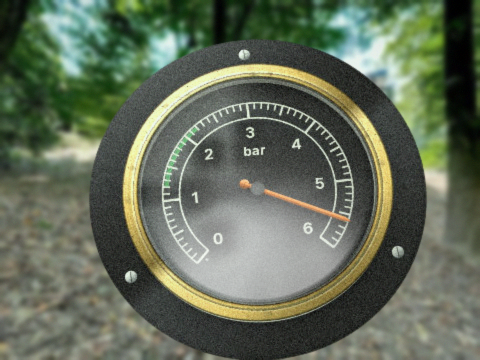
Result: 5.6 bar
